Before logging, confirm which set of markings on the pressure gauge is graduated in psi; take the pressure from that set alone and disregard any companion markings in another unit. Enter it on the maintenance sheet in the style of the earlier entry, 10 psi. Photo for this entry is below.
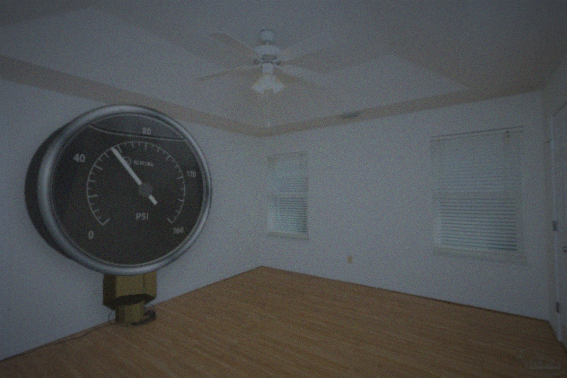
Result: 55 psi
